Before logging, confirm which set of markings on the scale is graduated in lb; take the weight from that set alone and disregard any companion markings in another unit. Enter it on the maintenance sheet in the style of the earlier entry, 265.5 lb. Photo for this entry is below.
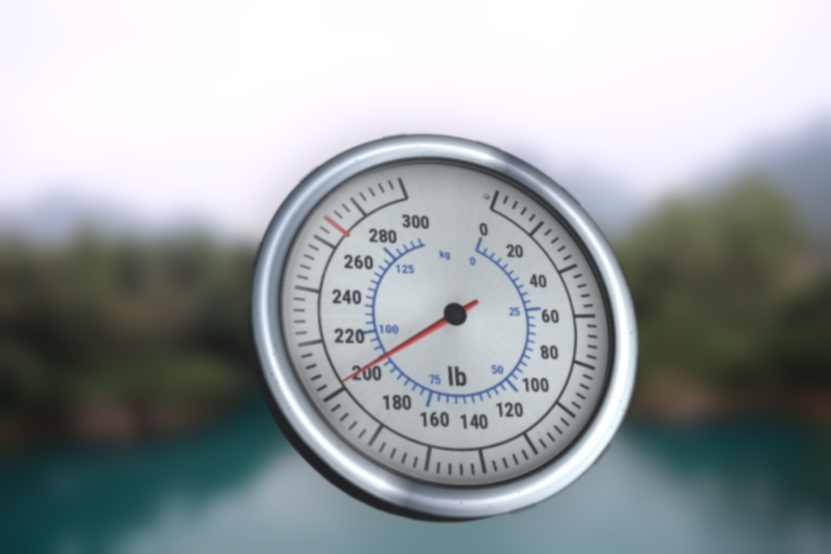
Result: 202 lb
